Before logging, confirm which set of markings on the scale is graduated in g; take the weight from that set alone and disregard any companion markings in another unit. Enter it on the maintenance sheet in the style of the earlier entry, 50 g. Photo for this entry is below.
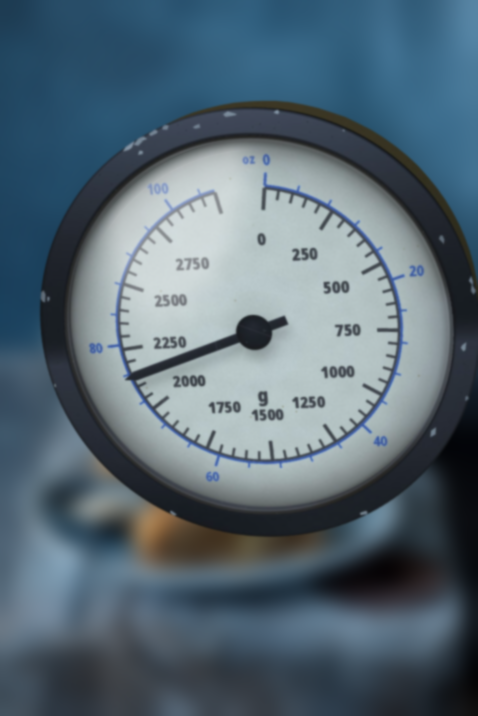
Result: 2150 g
